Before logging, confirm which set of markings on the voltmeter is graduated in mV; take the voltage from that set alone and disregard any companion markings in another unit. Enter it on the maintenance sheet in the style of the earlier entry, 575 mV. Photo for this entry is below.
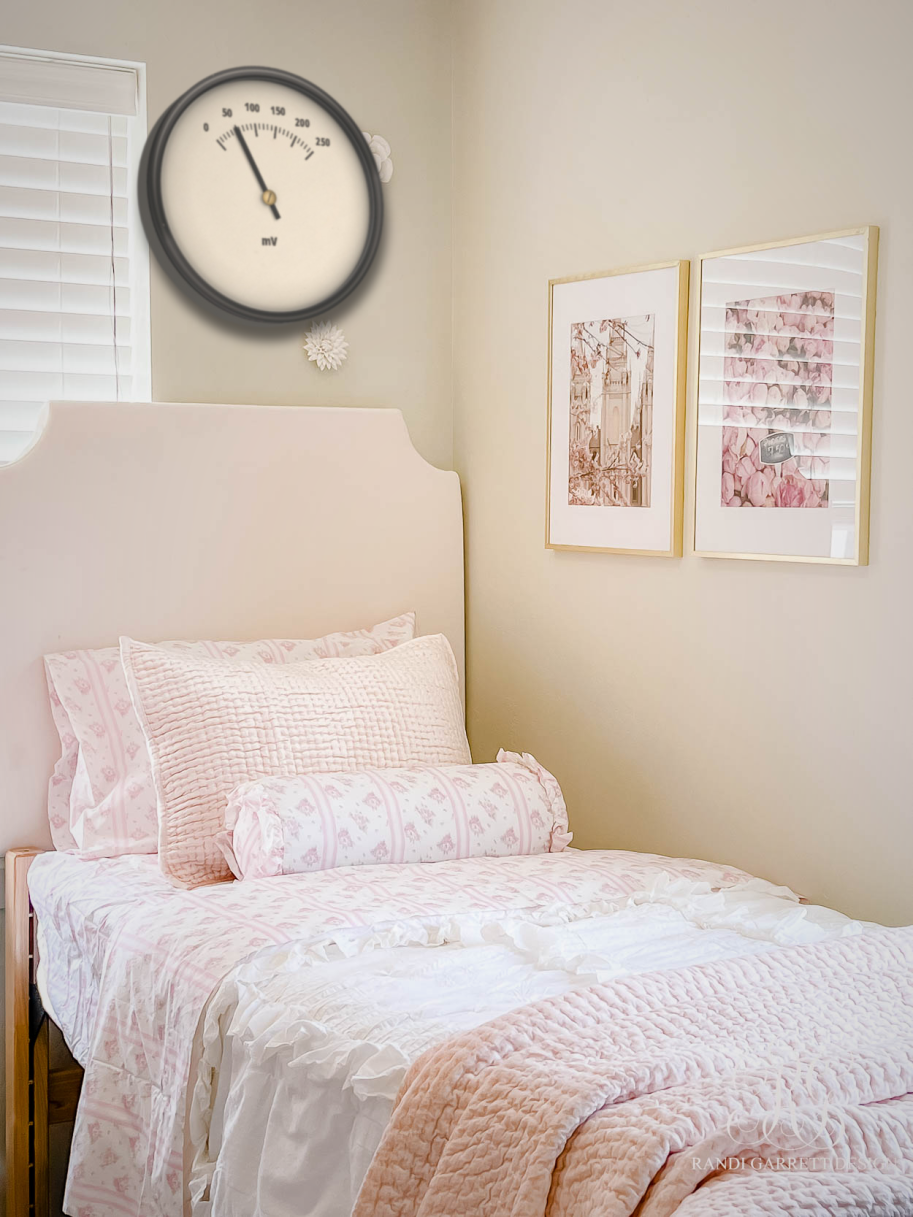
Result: 50 mV
